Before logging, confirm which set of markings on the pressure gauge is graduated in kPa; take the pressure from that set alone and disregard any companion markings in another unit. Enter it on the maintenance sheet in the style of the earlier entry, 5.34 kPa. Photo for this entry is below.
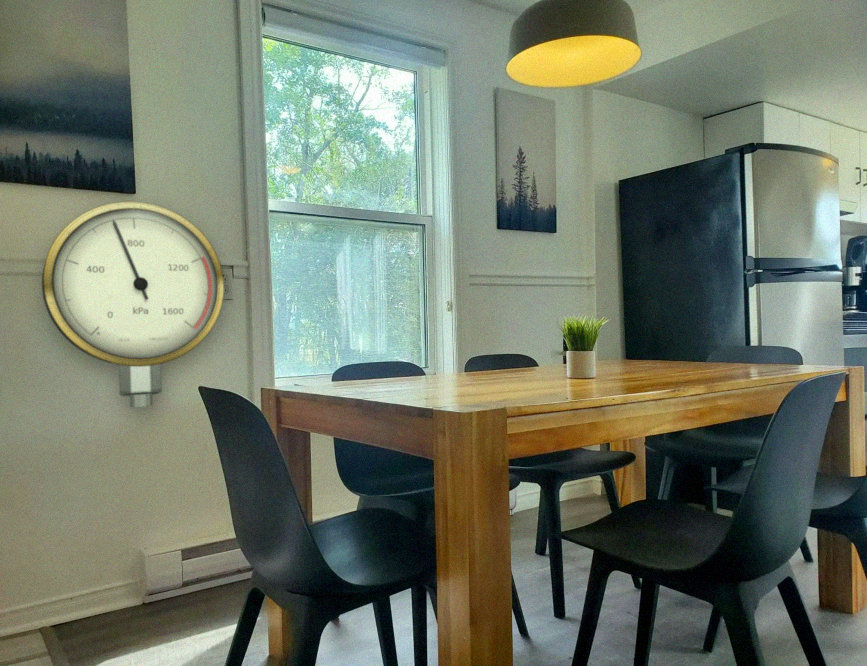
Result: 700 kPa
